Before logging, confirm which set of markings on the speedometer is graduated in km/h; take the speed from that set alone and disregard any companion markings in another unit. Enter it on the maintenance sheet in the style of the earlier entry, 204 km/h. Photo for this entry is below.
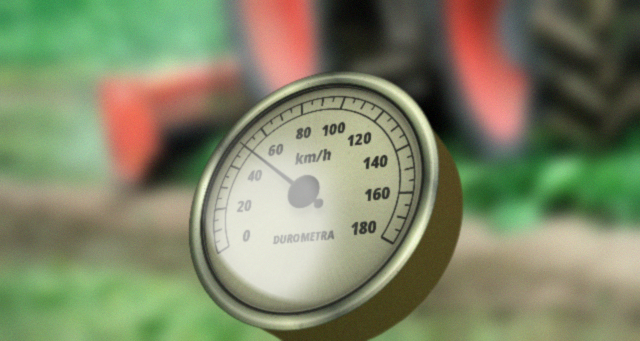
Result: 50 km/h
